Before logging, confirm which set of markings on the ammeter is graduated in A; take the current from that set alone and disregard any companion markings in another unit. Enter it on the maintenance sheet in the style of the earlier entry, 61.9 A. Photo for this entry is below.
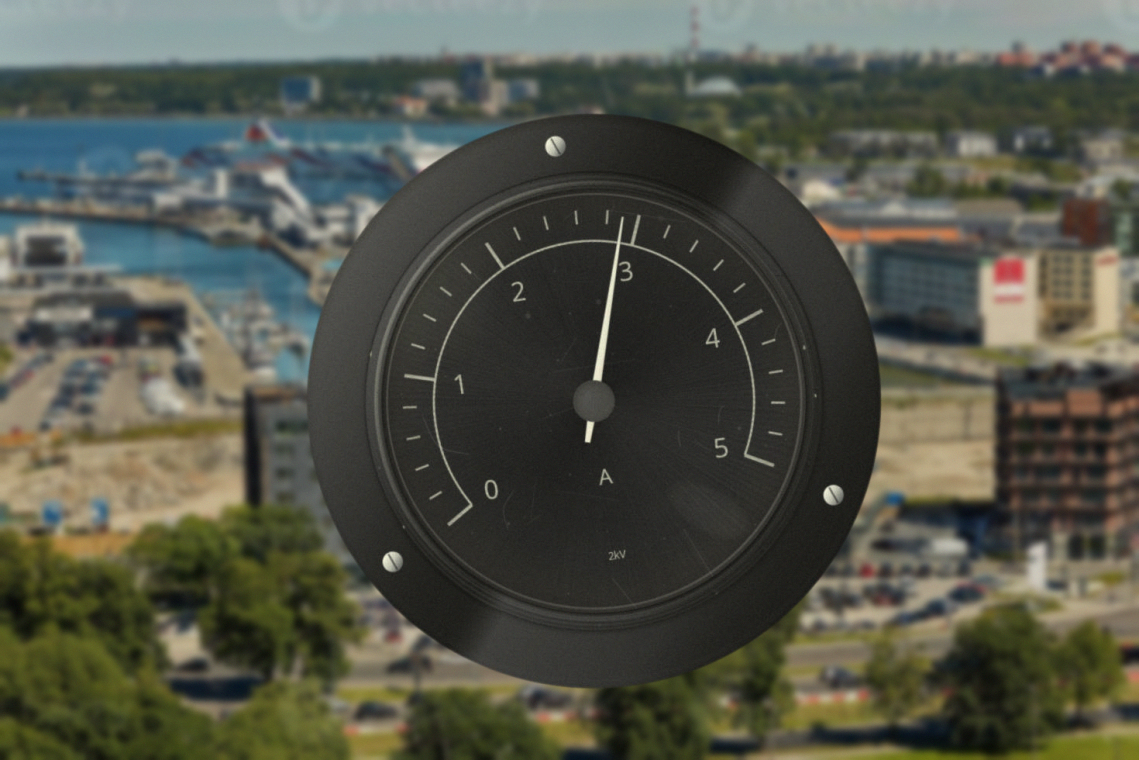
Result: 2.9 A
